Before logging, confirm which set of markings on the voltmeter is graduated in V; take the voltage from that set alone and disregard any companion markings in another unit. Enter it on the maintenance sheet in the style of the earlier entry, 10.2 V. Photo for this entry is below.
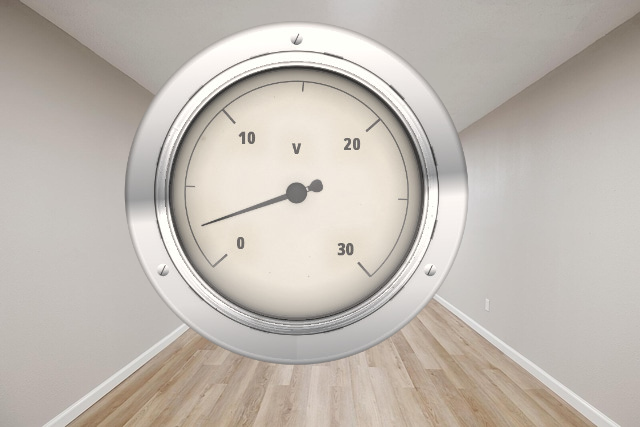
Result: 2.5 V
